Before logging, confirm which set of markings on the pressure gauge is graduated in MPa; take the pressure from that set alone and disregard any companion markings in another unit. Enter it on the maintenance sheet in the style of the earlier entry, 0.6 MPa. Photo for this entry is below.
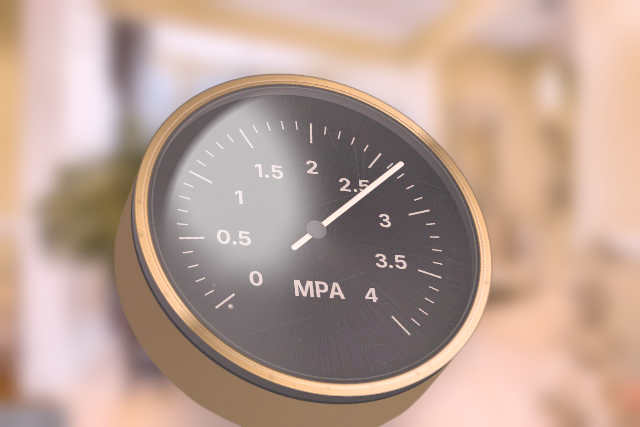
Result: 2.65 MPa
